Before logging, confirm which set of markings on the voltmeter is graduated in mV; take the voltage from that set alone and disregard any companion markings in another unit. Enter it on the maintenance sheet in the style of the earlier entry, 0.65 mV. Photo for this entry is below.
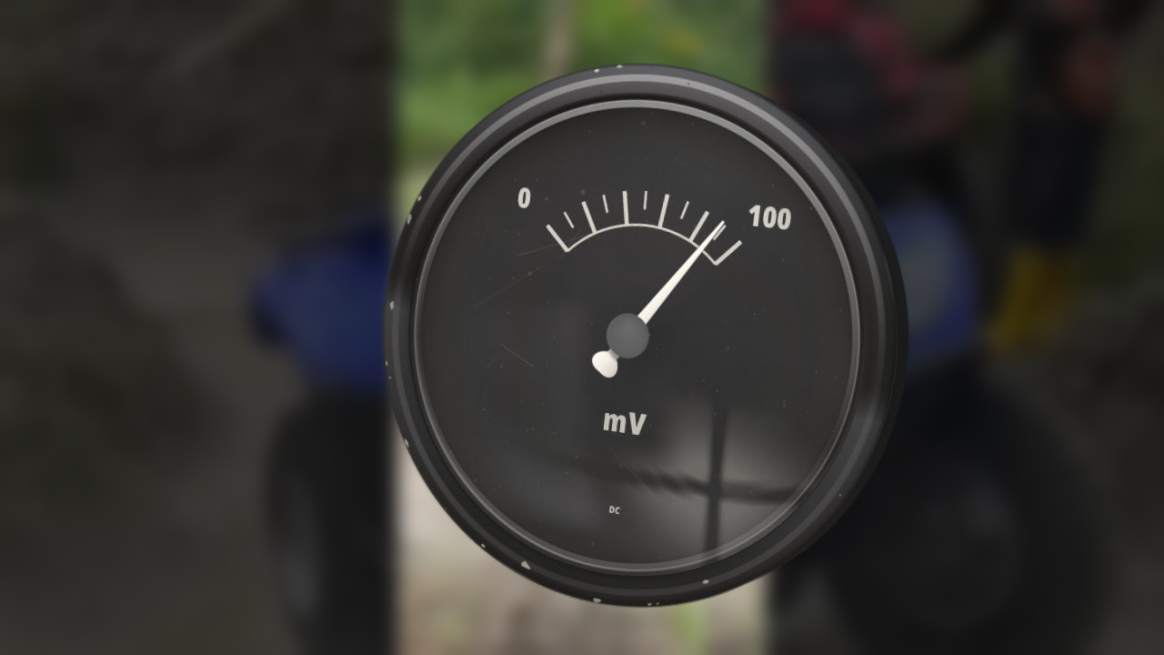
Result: 90 mV
